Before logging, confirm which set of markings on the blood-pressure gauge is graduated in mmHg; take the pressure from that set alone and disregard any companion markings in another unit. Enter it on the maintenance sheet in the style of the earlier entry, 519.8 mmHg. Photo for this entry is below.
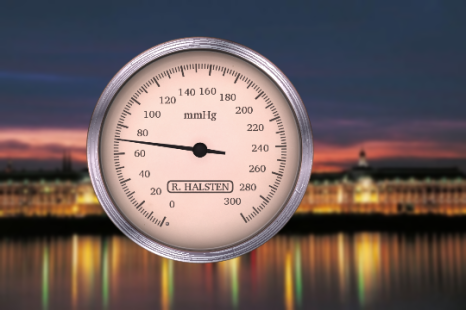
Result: 70 mmHg
